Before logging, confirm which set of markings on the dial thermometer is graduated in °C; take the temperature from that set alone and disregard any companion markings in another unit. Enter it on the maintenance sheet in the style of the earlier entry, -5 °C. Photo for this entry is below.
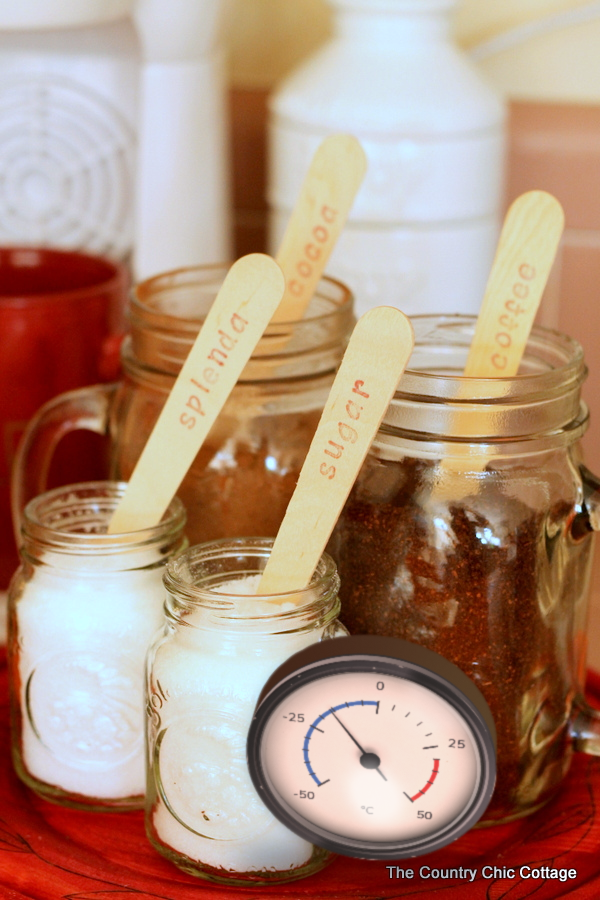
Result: -15 °C
